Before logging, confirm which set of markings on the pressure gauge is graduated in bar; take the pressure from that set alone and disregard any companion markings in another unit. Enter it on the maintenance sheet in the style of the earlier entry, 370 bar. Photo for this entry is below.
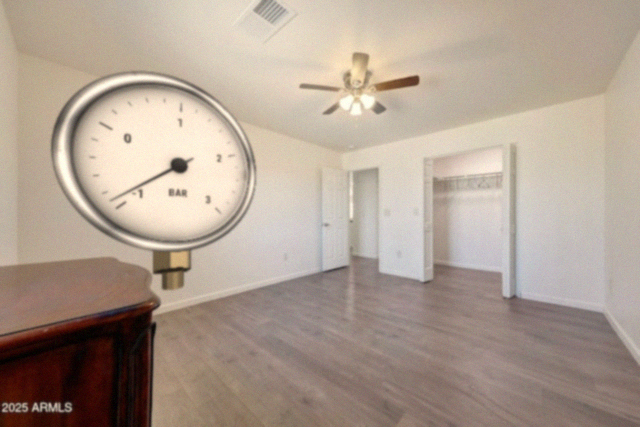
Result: -0.9 bar
